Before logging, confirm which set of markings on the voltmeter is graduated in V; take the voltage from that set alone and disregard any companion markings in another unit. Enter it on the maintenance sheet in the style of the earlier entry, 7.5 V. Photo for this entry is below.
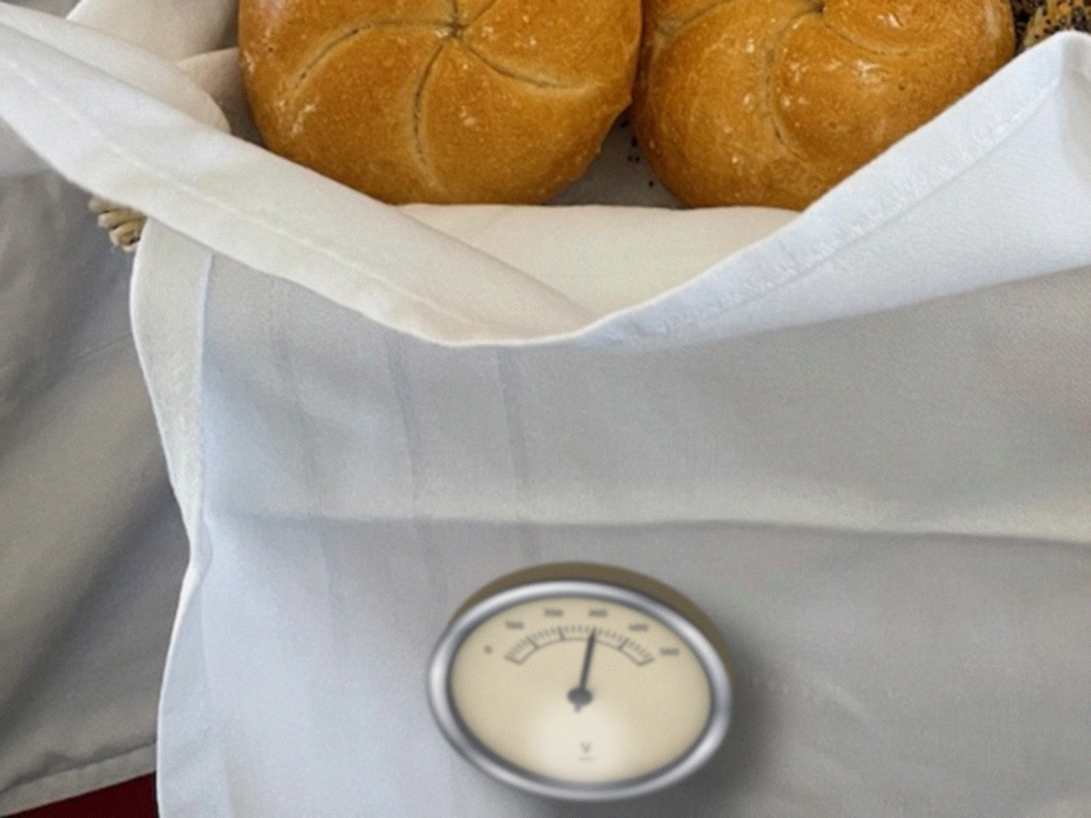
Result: 300 V
